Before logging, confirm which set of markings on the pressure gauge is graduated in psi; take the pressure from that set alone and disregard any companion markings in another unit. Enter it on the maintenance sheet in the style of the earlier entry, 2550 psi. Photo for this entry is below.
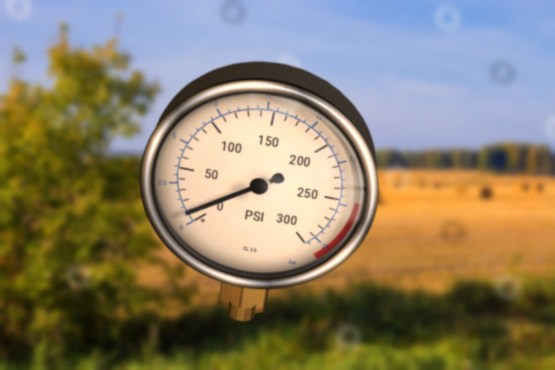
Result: 10 psi
